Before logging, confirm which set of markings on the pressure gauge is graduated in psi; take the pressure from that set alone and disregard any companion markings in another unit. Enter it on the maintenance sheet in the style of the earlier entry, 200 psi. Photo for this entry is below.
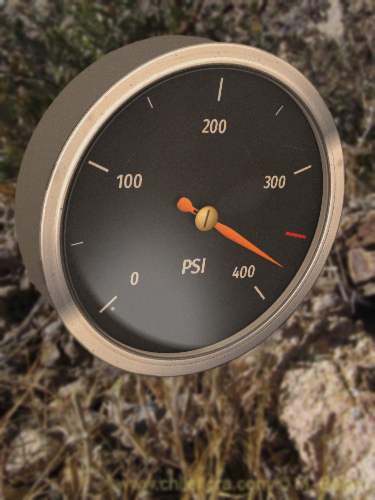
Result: 375 psi
